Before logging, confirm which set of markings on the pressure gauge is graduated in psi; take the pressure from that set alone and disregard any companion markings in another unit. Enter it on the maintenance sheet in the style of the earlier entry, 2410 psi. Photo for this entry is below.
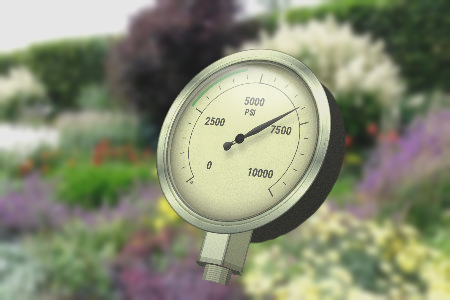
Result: 7000 psi
